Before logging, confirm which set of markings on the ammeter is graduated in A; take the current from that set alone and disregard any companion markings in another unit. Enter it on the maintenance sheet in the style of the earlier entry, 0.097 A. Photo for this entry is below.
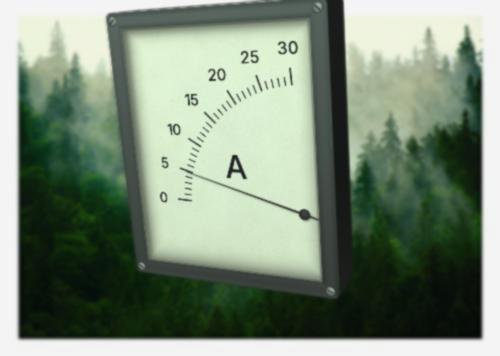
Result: 5 A
